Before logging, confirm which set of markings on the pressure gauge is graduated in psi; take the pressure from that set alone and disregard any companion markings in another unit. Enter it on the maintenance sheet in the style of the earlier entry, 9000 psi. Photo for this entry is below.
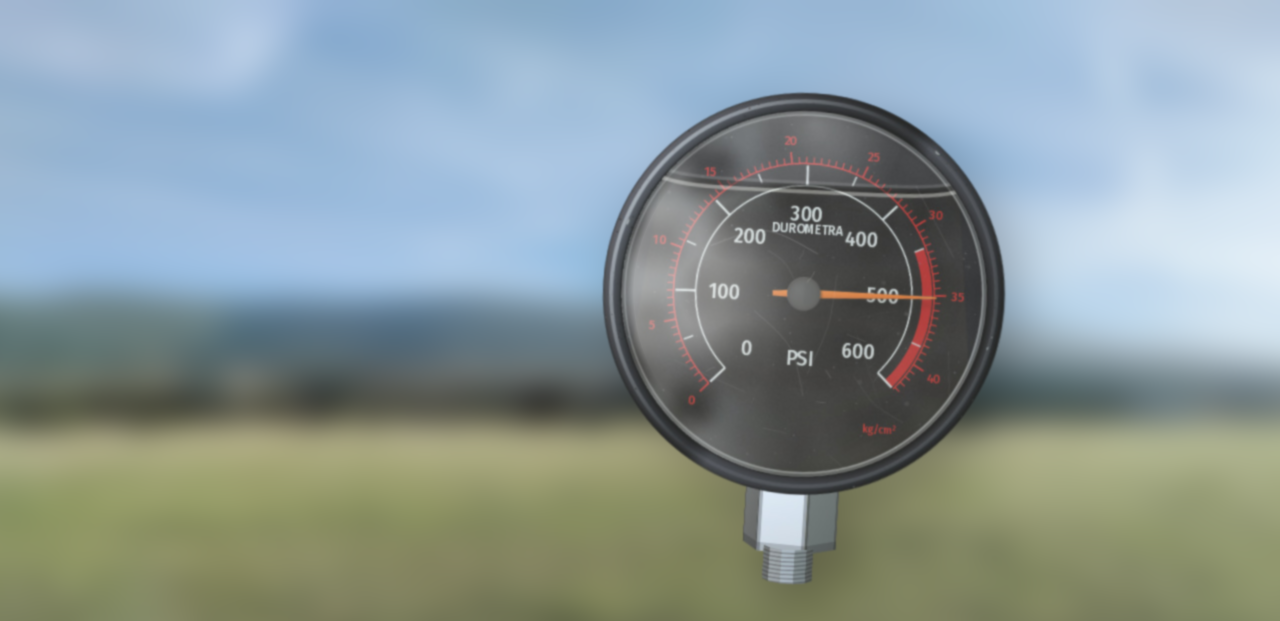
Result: 500 psi
